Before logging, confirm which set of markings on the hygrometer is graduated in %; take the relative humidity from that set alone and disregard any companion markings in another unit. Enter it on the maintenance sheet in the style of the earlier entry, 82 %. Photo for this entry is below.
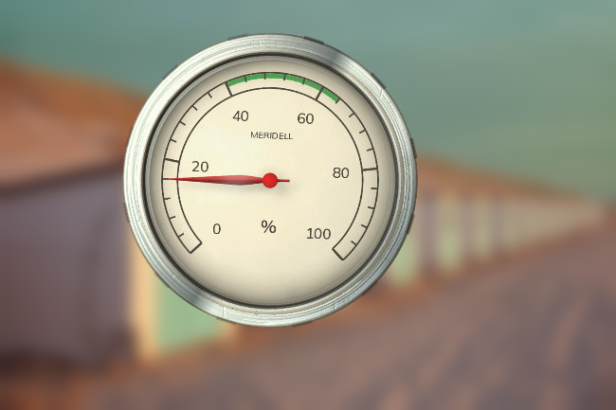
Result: 16 %
